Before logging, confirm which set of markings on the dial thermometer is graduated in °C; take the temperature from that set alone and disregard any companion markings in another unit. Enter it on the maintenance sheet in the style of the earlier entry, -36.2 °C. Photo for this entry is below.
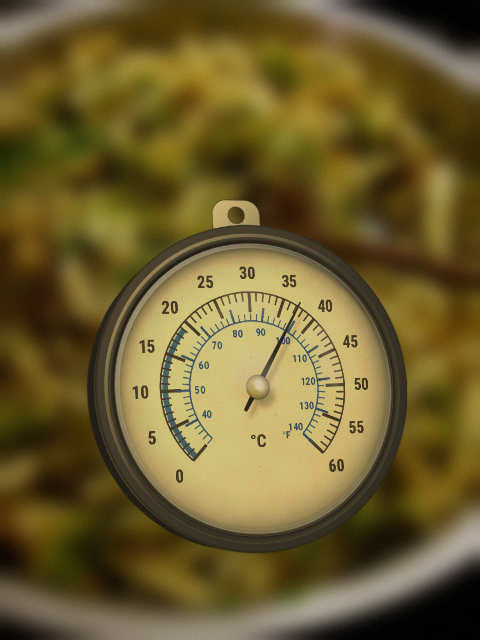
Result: 37 °C
